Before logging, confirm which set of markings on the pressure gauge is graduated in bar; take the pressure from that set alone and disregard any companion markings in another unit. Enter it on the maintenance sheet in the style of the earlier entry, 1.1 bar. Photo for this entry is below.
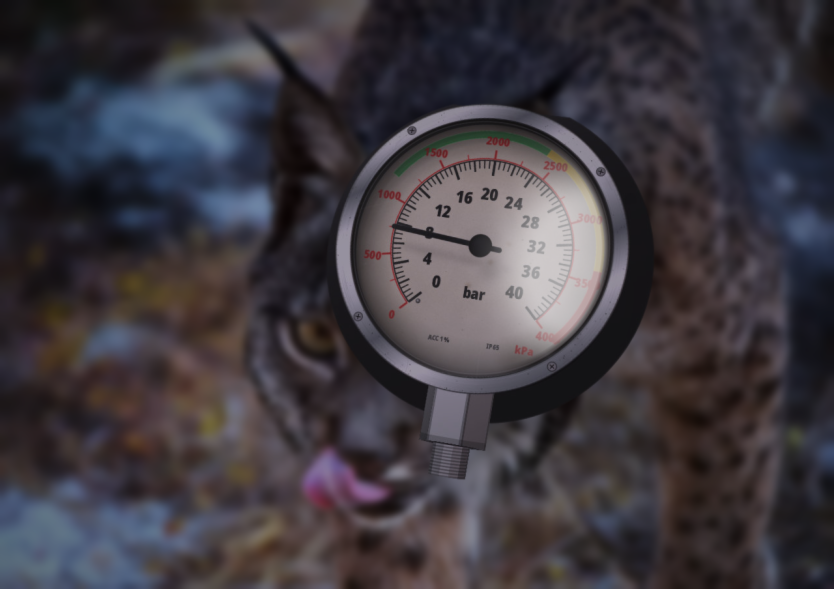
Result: 7.5 bar
